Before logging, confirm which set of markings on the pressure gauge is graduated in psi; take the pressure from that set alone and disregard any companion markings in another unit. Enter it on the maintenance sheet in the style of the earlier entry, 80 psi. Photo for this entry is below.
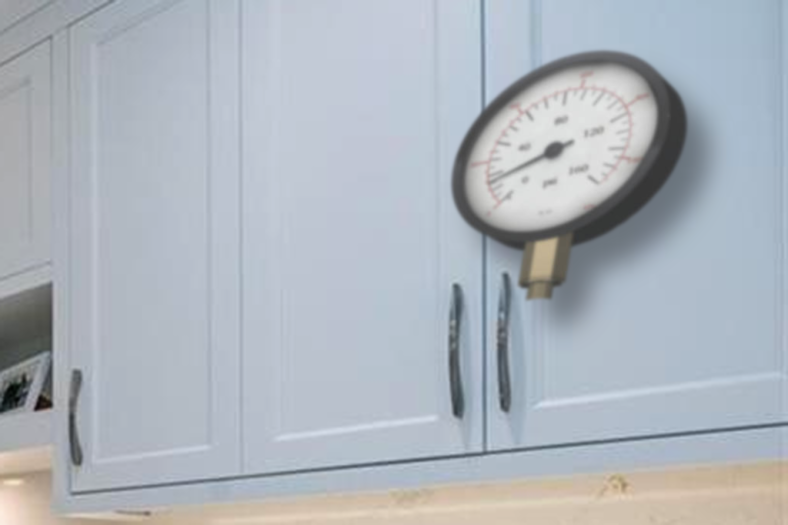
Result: 15 psi
